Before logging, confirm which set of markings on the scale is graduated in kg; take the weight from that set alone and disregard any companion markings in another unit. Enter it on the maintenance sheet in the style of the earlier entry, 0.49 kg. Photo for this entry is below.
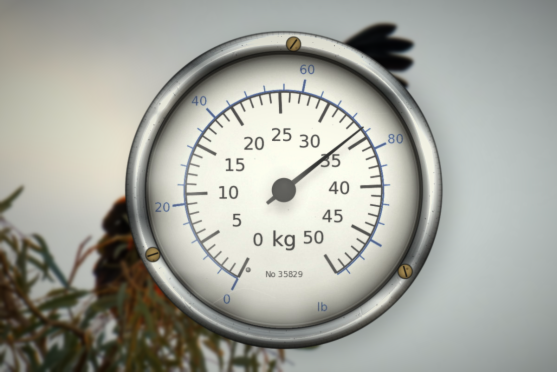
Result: 34 kg
